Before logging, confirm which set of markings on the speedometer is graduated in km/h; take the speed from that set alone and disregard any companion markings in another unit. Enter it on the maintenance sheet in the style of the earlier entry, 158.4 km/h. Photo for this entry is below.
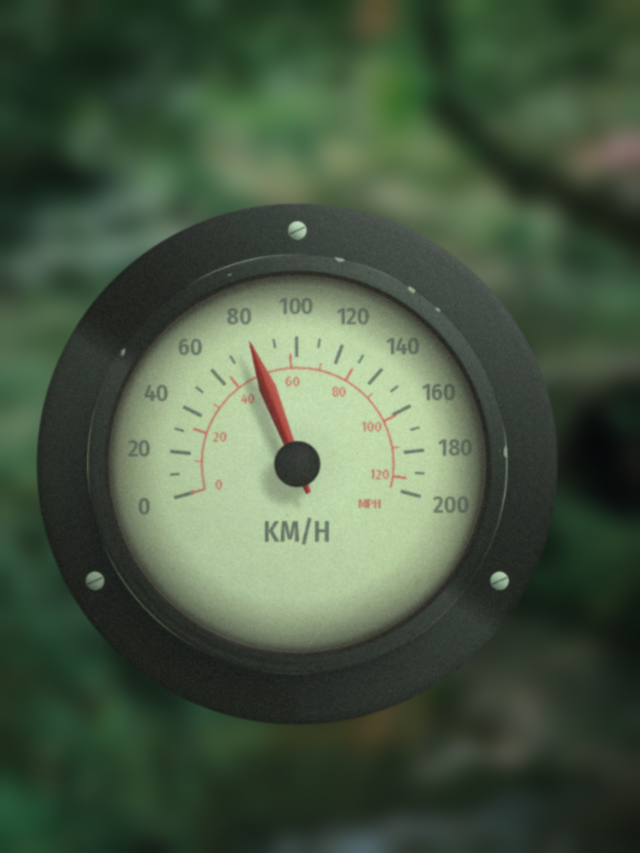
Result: 80 km/h
